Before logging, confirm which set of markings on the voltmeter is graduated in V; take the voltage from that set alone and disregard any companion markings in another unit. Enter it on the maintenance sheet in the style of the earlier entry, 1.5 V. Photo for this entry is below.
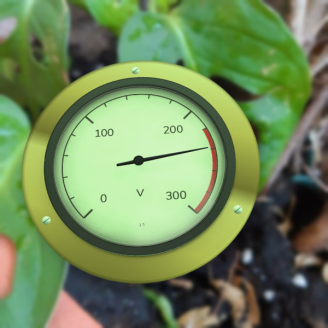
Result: 240 V
